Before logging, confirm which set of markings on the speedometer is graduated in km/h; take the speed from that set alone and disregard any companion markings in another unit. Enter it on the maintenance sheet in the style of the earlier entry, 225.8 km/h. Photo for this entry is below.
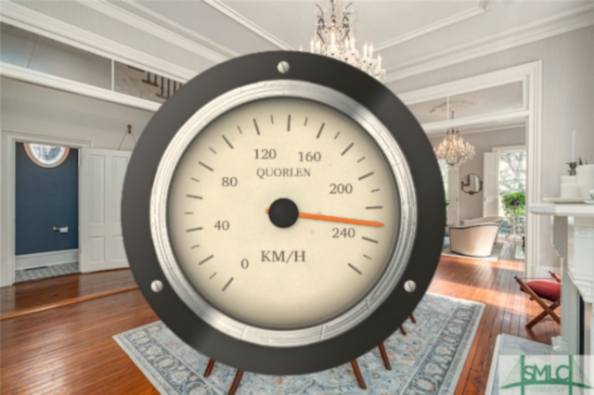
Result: 230 km/h
